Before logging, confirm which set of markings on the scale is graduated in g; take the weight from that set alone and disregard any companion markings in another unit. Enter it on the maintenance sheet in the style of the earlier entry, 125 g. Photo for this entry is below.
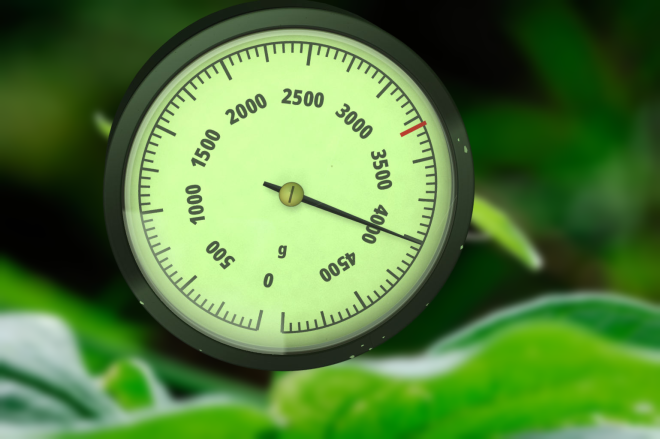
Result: 4000 g
